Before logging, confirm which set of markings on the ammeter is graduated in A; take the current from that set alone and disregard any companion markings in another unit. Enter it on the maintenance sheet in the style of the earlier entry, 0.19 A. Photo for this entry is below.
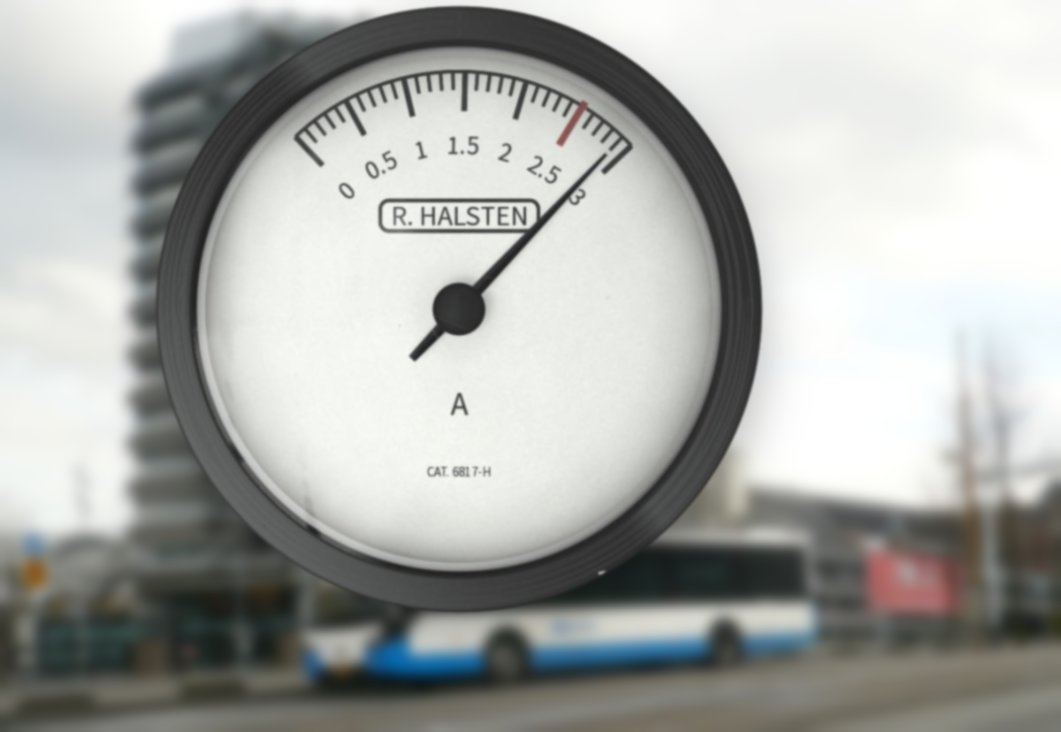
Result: 2.9 A
